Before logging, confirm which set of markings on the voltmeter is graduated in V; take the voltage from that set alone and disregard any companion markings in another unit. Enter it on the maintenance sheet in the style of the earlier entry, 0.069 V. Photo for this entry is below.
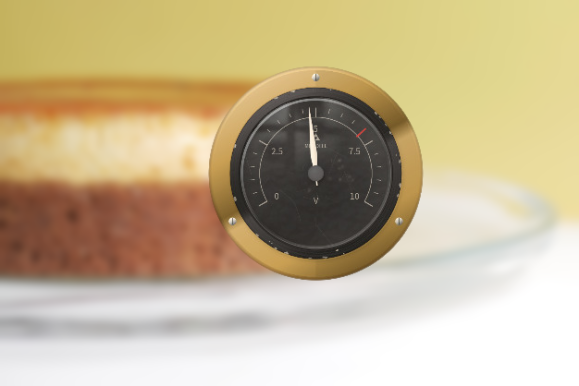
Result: 4.75 V
